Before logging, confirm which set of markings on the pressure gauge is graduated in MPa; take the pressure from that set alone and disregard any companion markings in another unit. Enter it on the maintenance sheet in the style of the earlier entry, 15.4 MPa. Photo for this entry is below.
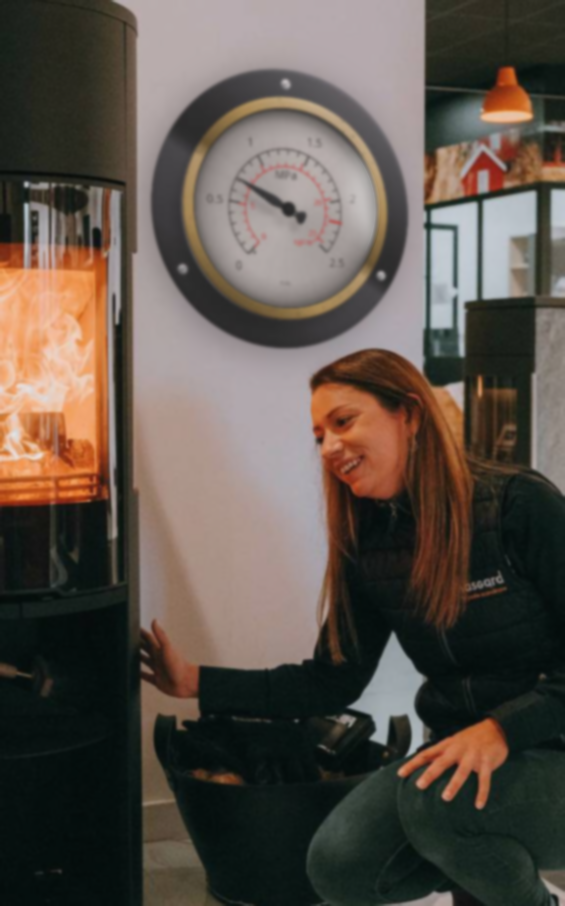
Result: 0.7 MPa
